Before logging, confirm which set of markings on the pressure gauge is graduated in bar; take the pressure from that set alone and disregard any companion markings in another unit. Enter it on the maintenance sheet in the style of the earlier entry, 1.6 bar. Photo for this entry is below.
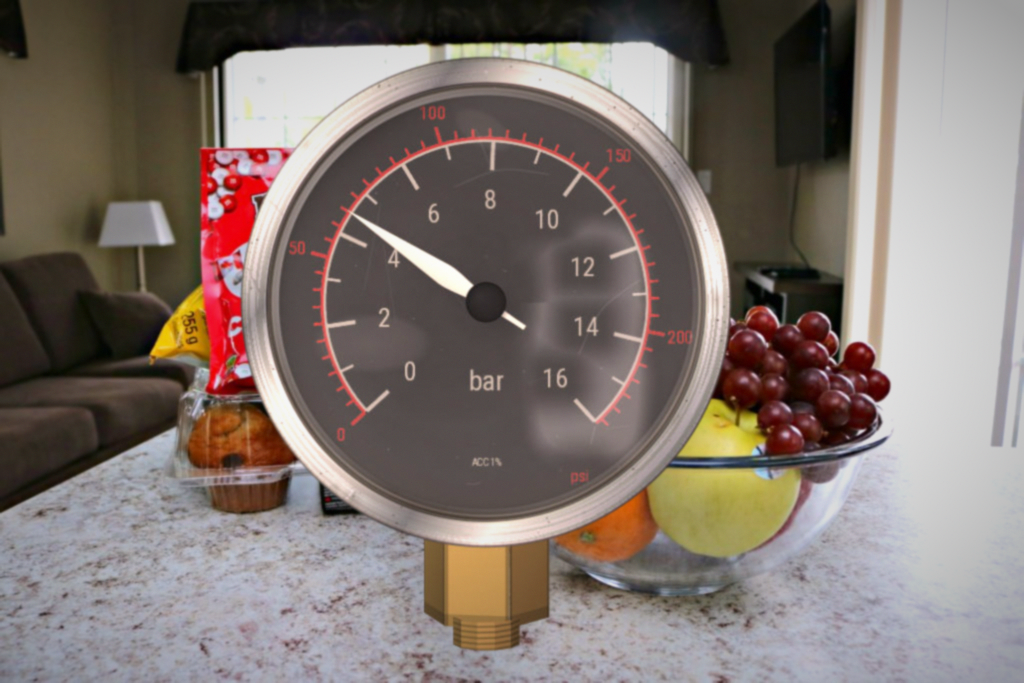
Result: 4.5 bar
